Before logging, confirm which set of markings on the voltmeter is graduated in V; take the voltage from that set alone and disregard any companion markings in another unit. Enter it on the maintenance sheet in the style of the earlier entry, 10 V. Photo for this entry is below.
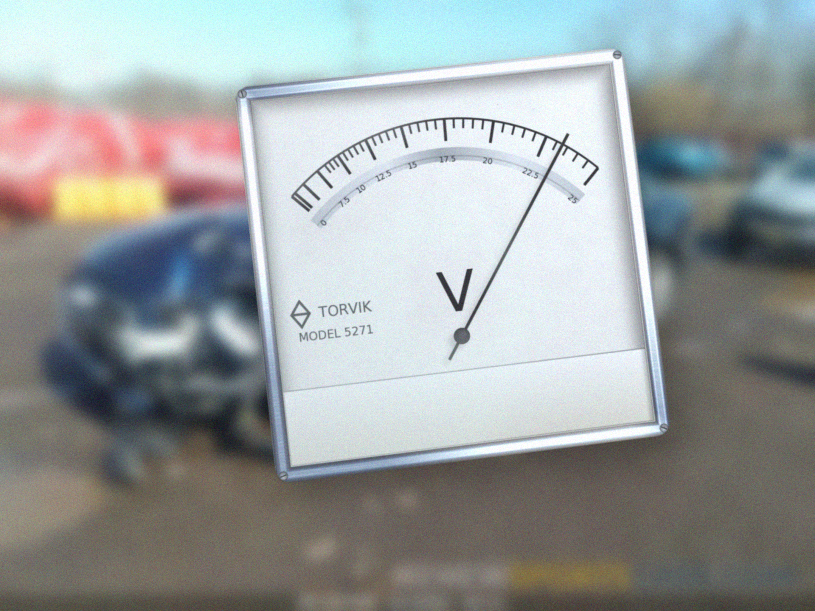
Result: 23.25 V
